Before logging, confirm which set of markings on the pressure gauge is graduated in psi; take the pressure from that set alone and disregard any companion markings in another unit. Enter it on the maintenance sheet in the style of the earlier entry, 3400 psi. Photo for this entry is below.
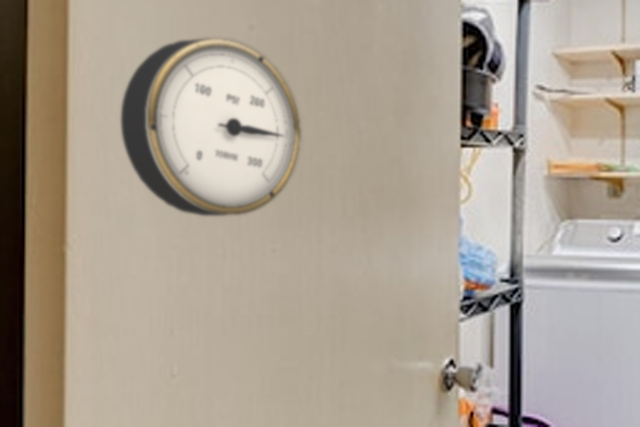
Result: 250 psi
